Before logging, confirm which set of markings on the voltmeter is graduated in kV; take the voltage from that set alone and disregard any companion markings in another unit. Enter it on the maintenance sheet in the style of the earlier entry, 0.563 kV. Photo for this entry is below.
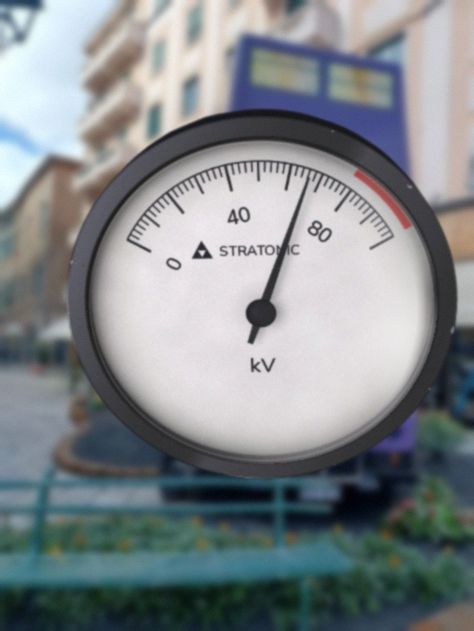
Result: 66 kV
